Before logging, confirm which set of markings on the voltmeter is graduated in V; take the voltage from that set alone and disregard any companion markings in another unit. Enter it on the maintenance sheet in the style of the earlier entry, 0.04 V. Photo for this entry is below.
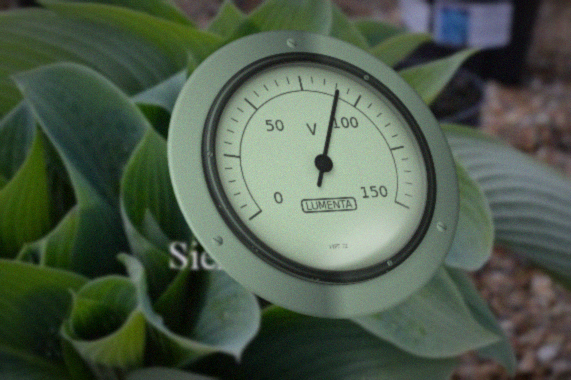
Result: 90 V
